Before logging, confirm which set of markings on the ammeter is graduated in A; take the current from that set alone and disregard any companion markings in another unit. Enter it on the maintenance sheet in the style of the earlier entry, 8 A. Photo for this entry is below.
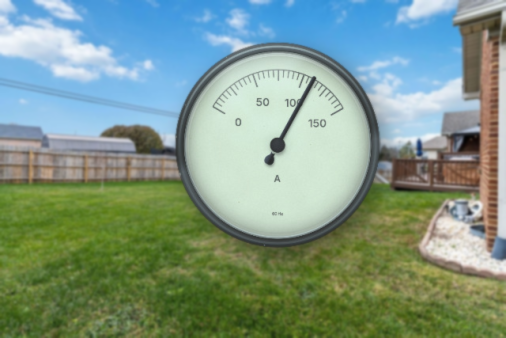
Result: 110 A
